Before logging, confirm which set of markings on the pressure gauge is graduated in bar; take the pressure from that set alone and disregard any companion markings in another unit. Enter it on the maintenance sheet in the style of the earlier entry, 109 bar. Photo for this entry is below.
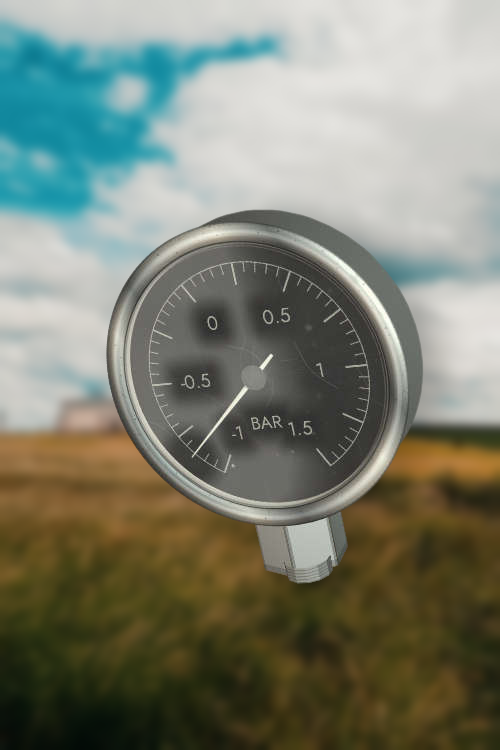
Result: -0.85 bar
